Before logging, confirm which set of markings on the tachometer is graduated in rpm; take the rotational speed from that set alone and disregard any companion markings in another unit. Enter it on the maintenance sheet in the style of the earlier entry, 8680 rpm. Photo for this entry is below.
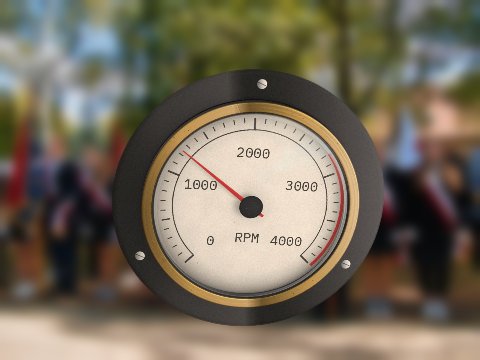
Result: 1250 rpm
